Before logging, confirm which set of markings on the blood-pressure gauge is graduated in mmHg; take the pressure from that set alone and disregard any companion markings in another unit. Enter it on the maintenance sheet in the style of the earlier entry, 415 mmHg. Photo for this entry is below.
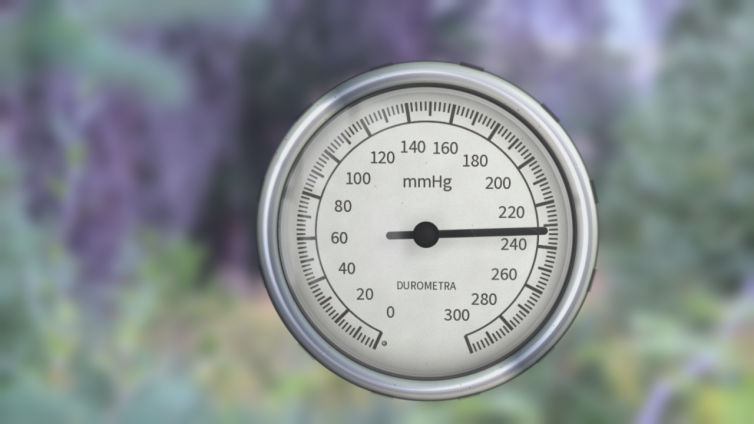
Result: 232 mmHg
